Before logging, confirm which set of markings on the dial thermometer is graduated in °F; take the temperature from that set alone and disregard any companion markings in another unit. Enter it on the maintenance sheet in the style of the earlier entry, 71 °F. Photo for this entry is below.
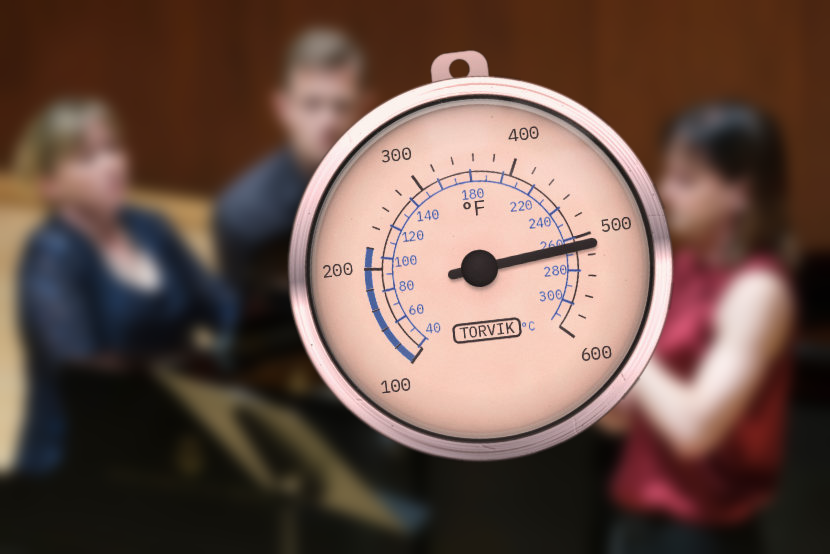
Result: 510 °F
